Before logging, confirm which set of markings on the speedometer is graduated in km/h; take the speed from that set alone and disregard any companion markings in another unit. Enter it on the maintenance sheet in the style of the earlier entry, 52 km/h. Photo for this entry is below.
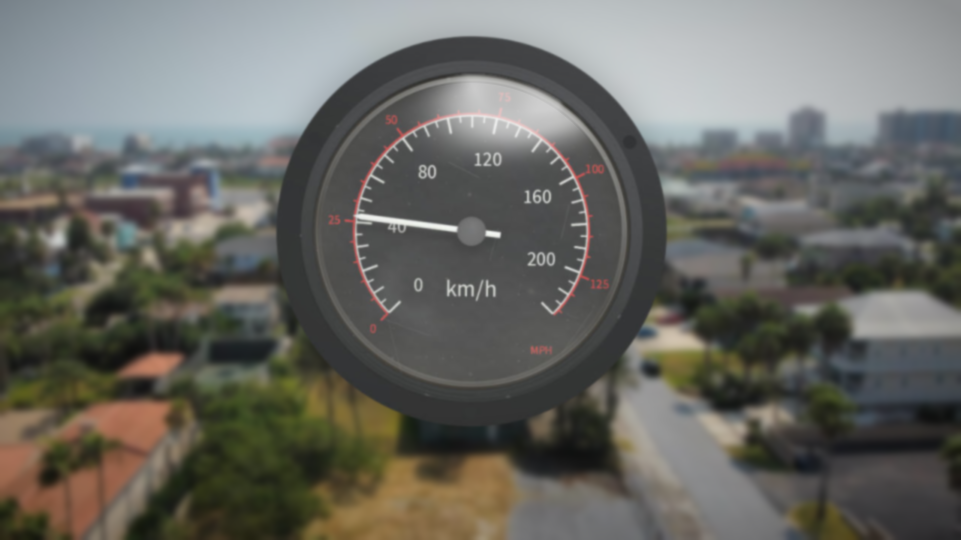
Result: 42.5 km/h
